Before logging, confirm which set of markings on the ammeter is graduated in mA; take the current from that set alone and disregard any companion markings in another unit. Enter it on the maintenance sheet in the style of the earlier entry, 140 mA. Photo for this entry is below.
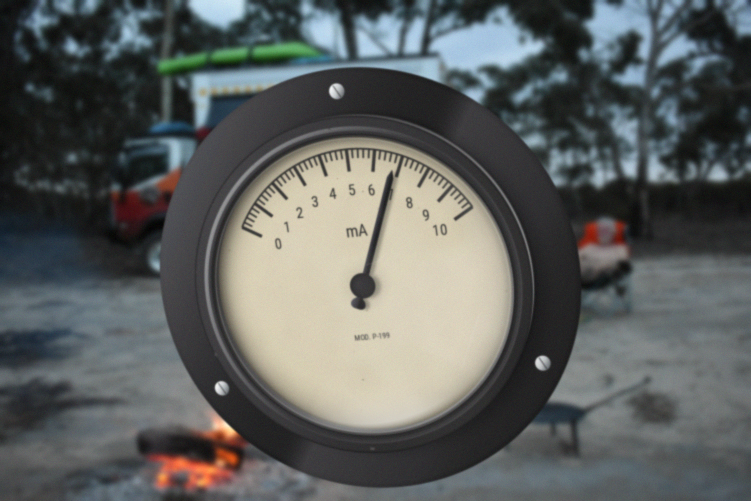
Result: 6.8 mA
